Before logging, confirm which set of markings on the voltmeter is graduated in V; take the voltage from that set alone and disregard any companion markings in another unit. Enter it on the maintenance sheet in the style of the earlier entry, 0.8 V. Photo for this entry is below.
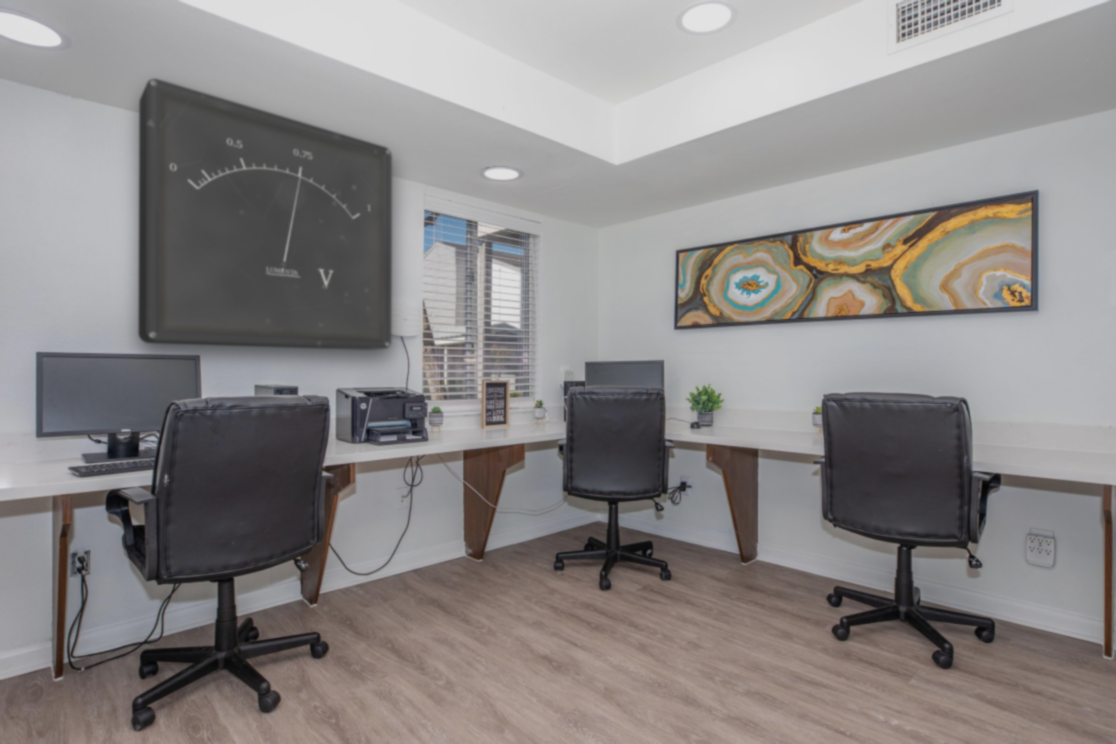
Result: 0.75 V
